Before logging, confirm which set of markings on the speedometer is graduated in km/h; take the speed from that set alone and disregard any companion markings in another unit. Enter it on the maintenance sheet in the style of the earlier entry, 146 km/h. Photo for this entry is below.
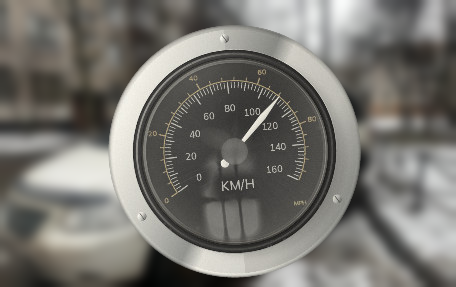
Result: 110 km/h
